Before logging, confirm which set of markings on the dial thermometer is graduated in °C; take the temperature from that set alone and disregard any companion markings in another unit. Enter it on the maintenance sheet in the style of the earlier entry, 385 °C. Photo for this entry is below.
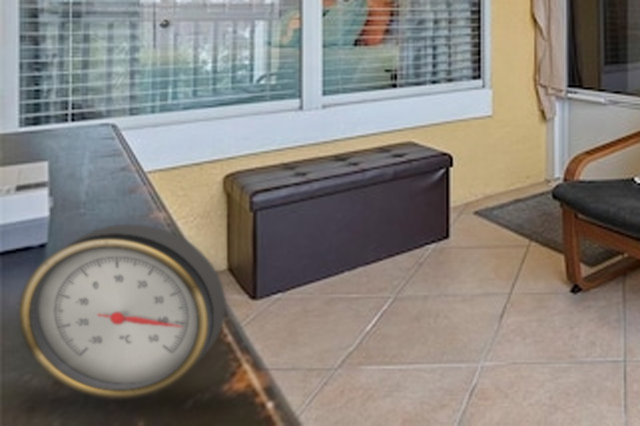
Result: 40 °C
